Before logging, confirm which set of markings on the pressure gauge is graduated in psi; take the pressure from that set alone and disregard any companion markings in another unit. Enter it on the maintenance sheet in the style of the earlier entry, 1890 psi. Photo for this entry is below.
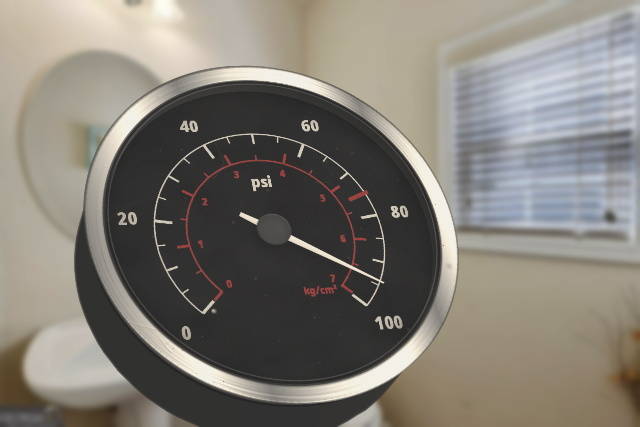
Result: 95 psi
